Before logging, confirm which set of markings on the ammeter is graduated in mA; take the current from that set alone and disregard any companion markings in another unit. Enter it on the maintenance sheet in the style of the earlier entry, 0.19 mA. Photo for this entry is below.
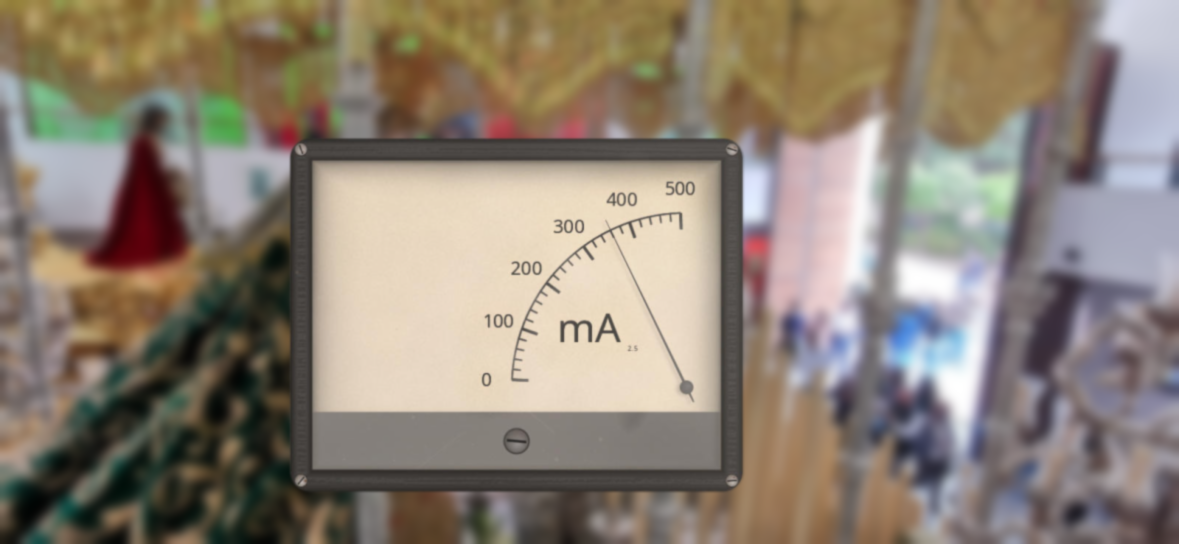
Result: 360 mA
